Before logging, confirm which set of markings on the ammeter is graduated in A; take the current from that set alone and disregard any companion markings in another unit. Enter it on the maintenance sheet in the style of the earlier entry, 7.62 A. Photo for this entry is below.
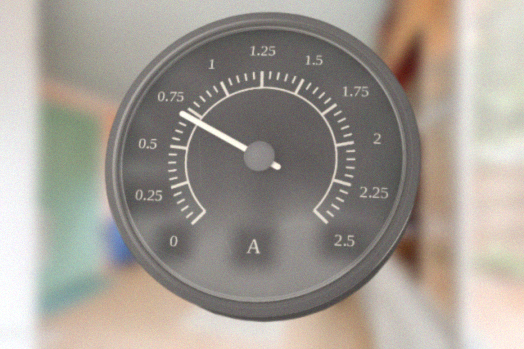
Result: 0.7 A
